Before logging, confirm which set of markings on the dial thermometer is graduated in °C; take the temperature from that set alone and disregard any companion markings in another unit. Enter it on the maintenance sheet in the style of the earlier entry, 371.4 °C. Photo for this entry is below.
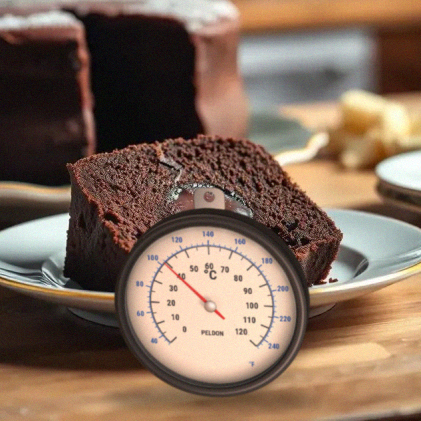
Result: 40 °C
